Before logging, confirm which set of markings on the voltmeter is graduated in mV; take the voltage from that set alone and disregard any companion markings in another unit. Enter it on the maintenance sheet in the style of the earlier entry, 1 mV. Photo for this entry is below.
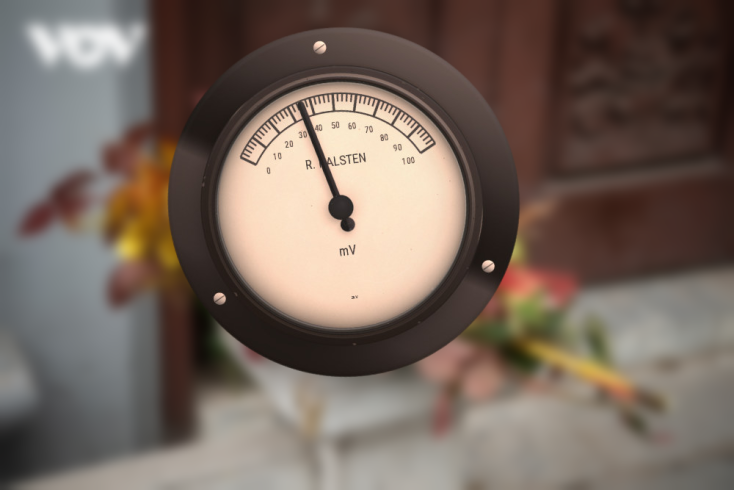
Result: 36 mV
